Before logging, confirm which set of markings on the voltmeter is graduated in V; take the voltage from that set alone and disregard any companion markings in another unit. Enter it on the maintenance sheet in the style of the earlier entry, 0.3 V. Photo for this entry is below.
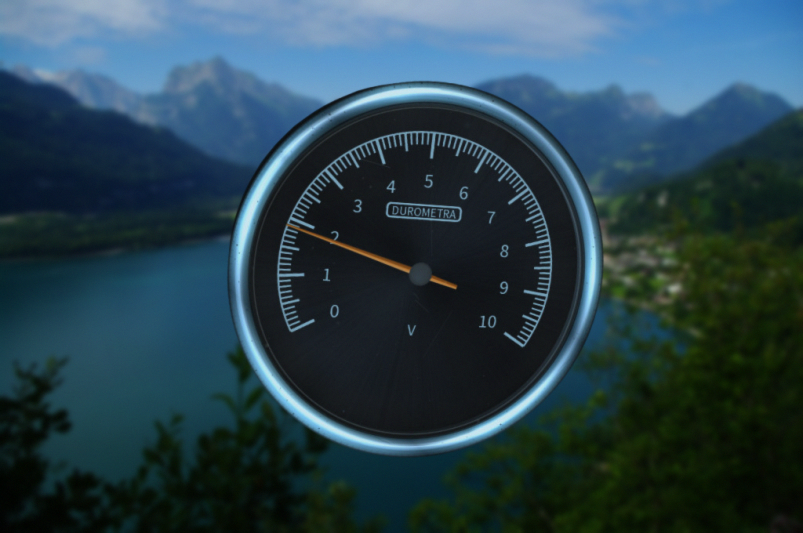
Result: 1.9 V
